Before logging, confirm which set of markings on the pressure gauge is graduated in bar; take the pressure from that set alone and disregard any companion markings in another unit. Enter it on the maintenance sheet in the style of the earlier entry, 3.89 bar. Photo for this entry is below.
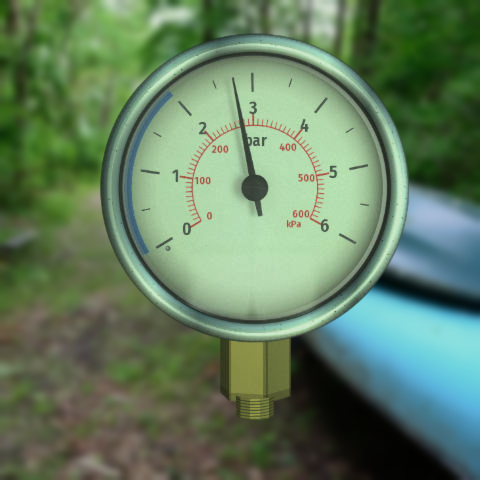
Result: 2.75 bar
